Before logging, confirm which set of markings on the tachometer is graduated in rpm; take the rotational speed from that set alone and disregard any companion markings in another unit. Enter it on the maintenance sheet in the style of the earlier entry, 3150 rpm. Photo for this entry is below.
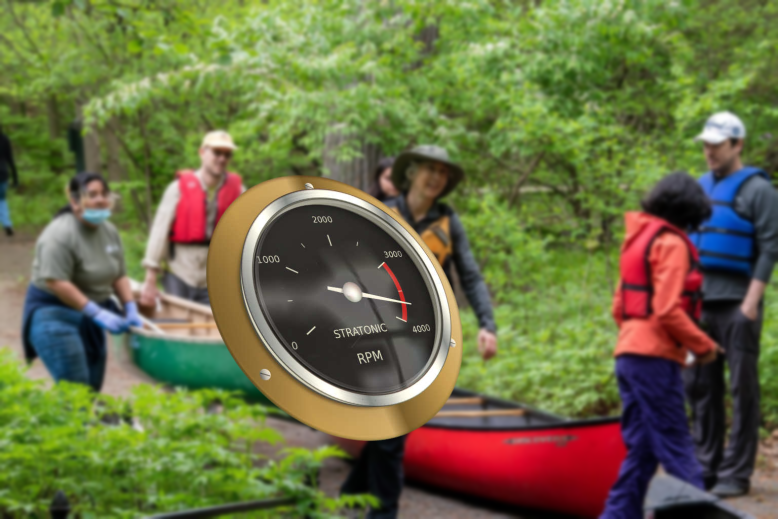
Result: 3750 rpm
